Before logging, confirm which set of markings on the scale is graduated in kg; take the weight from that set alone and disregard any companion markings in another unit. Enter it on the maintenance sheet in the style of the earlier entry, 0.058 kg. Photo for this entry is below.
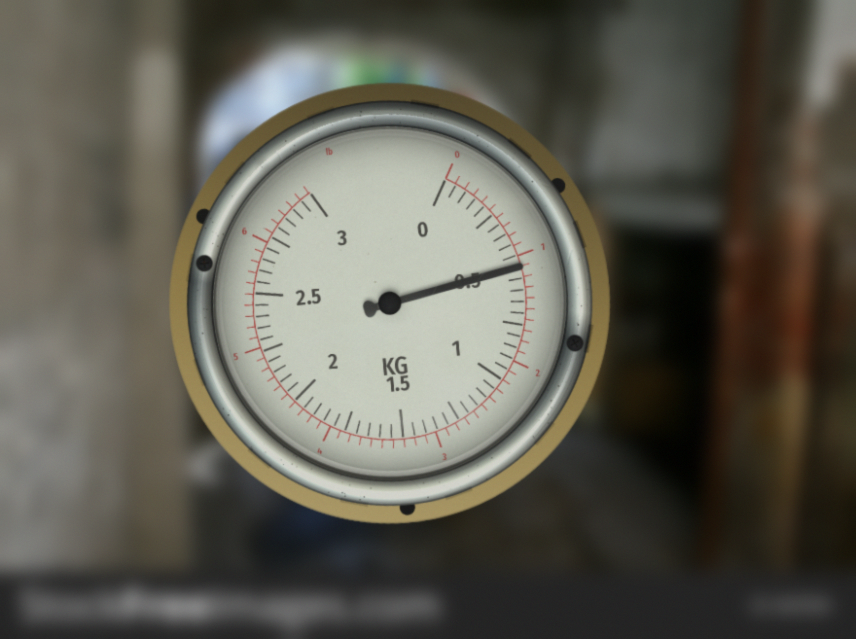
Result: 0.5 kg
